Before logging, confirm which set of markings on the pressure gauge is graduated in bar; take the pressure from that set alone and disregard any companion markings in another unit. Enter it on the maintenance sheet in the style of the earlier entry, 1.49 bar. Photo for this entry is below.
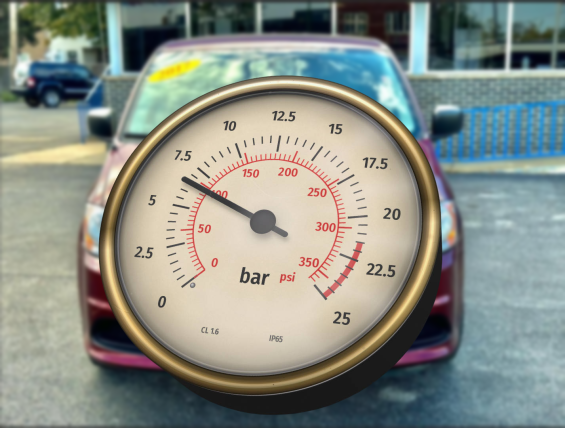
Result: 6.5 bar
